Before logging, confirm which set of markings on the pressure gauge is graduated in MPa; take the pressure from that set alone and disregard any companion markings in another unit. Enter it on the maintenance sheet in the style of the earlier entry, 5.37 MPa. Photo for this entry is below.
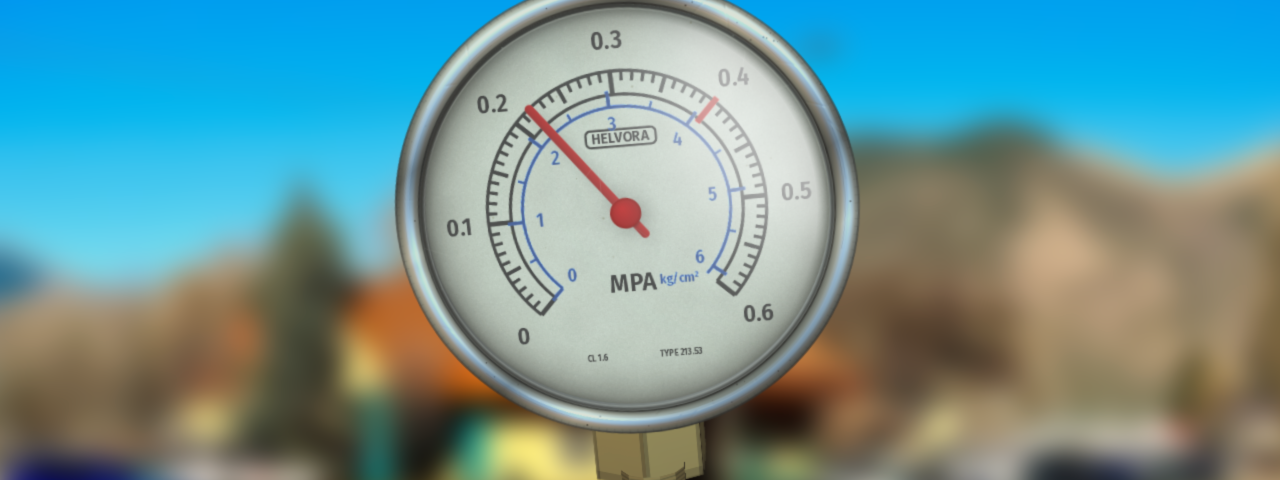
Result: 0.22 MPa
